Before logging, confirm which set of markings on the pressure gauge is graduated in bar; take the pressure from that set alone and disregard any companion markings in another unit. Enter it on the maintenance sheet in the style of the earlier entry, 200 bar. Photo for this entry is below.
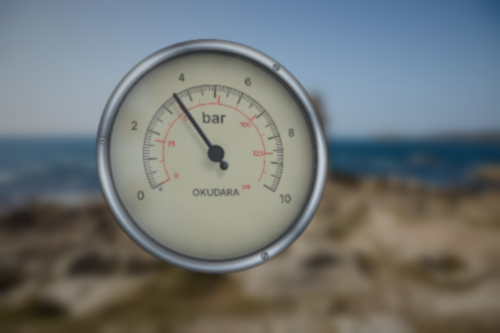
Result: 3.5 bar
